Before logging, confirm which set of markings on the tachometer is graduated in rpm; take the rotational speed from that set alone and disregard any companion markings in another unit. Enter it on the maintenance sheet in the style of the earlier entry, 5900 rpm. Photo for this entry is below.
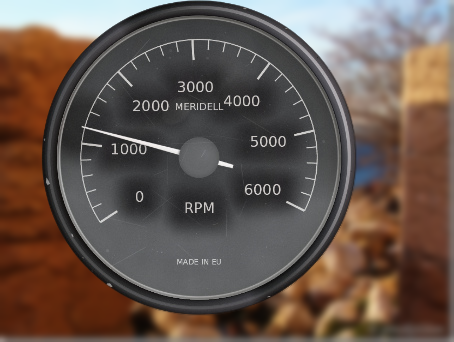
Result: 1200 rpm
